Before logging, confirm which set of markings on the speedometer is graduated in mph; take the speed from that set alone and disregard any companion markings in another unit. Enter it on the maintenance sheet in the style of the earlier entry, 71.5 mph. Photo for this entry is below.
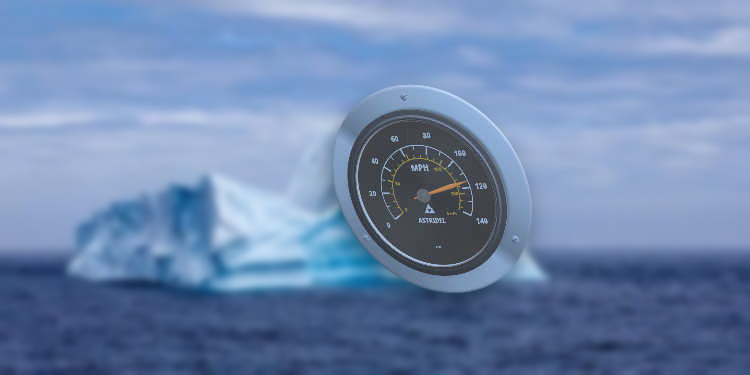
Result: 115 mph
